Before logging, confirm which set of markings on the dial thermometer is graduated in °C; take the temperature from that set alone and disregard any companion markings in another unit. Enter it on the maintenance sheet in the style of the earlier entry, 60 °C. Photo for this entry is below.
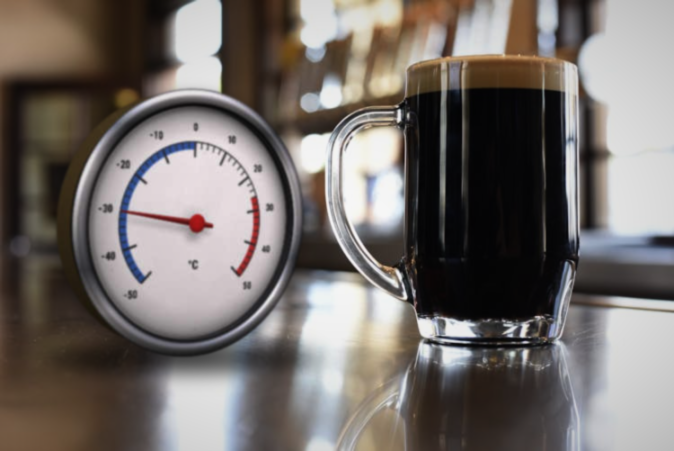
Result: -30 °C
